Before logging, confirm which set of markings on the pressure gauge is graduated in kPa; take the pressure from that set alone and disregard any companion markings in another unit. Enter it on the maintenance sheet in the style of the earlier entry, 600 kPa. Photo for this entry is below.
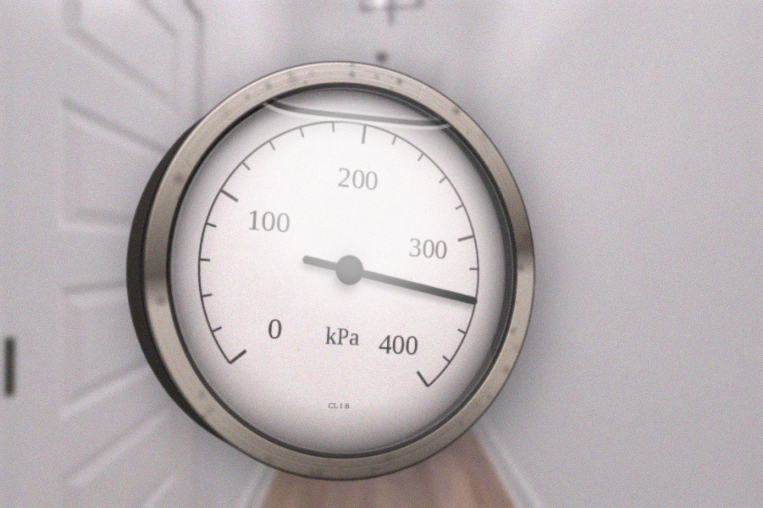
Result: 340 kPa
